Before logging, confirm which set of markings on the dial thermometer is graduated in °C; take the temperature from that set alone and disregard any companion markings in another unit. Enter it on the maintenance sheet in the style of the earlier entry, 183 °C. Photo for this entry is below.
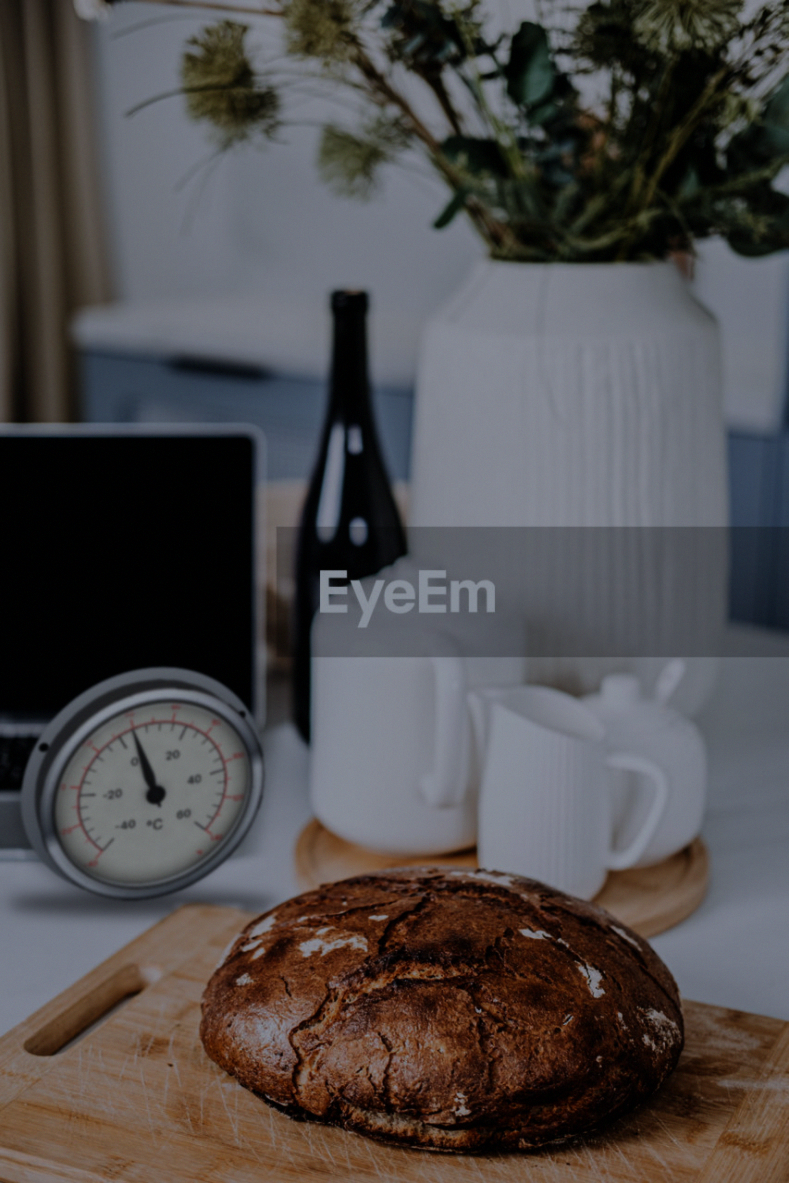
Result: 4 °C
